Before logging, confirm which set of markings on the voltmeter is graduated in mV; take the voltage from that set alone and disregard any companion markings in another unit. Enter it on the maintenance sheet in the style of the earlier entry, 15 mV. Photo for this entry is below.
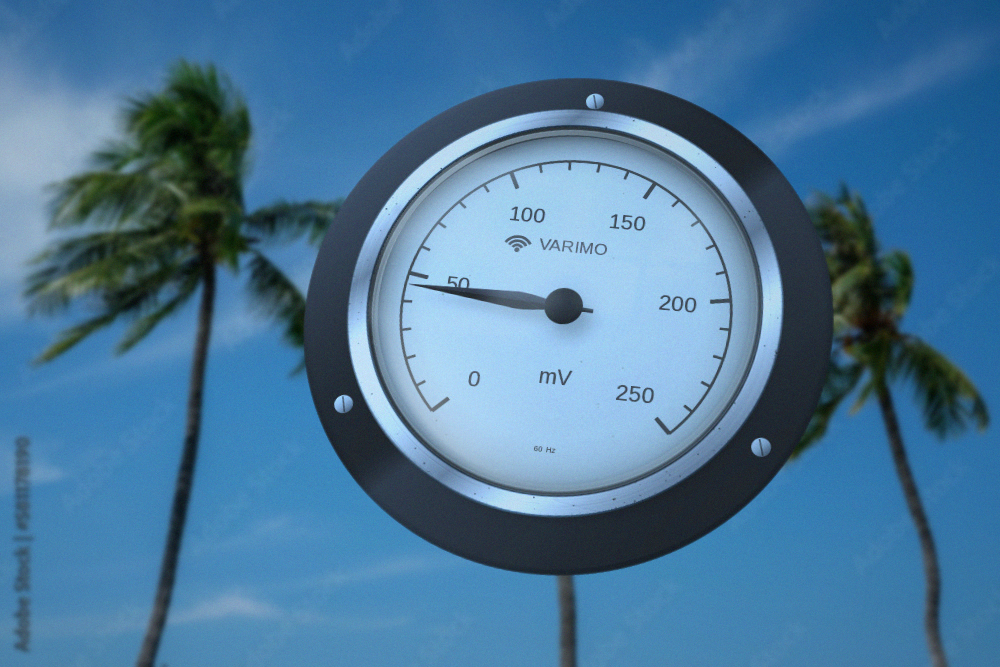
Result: 45 mV
